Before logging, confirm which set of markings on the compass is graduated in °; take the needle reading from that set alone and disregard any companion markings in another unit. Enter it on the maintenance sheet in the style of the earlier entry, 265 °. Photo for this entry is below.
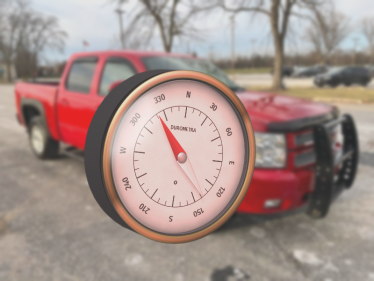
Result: 320 °
